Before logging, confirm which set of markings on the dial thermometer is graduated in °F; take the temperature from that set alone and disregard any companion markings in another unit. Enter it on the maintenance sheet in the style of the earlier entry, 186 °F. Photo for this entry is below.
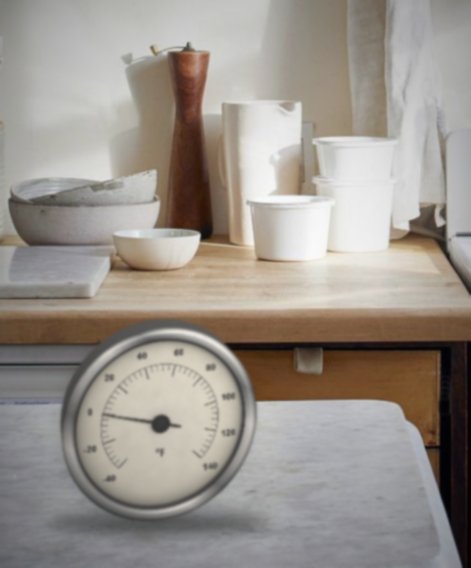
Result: 0 °F
